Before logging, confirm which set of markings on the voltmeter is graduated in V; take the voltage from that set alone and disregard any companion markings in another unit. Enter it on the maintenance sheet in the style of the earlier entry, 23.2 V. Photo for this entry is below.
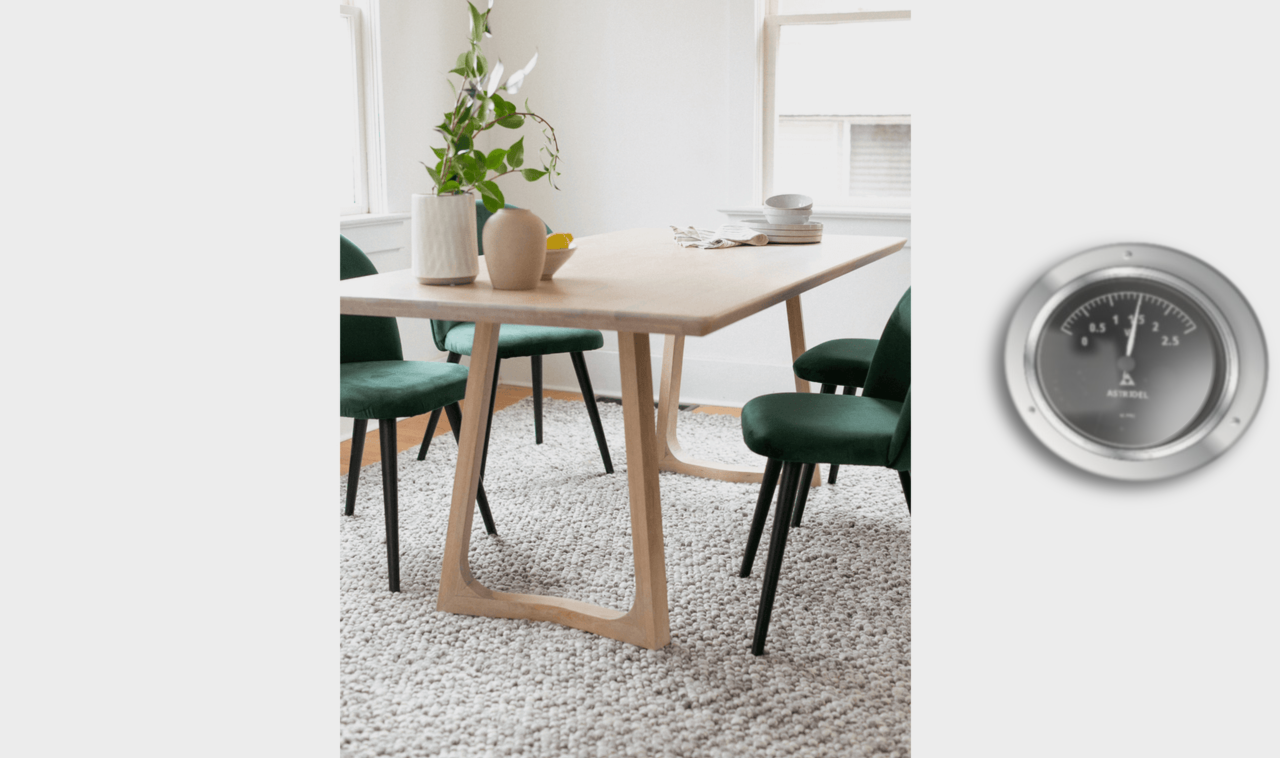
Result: 1.5 V
